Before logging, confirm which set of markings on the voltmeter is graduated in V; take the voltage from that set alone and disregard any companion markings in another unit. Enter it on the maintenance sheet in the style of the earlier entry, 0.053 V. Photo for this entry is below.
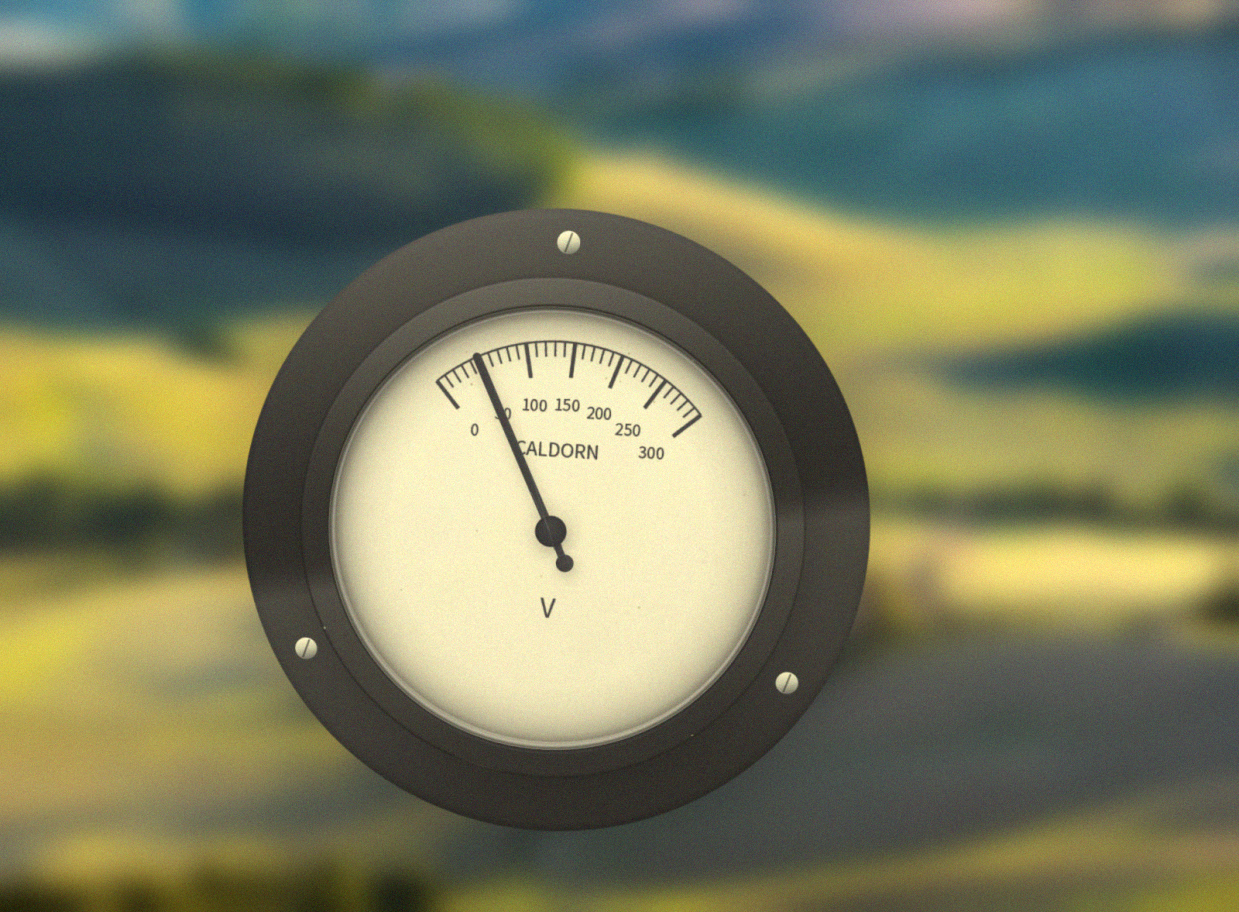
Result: 50 V
